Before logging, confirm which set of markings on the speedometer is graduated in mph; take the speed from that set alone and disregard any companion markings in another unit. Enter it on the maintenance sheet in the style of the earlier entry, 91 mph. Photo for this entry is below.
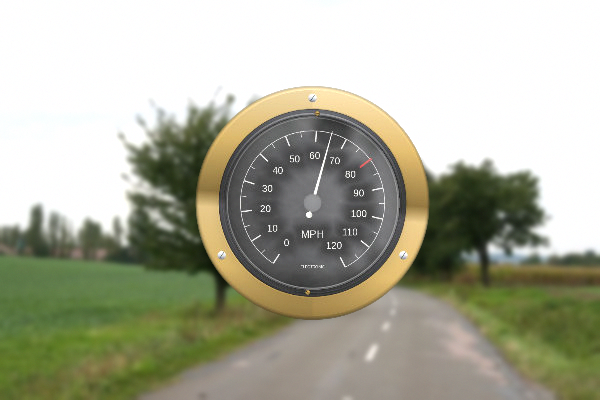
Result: 65 mph
